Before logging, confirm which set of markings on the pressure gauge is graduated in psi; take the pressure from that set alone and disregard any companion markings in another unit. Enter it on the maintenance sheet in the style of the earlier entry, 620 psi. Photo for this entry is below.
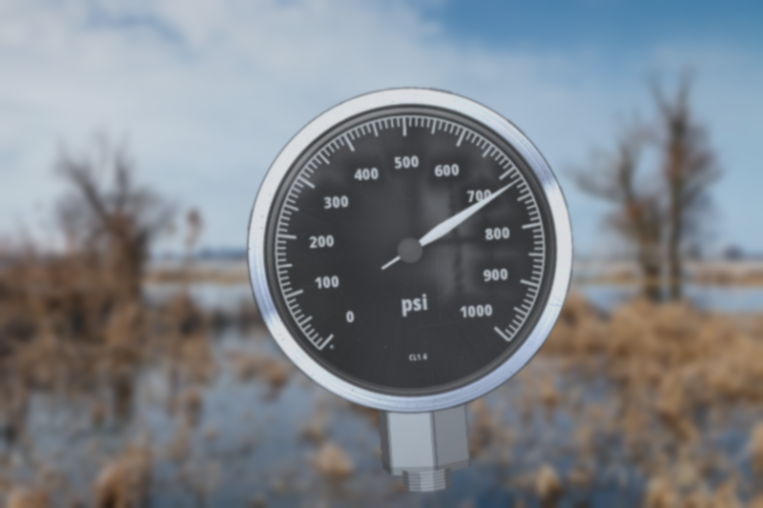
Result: 720 psi
